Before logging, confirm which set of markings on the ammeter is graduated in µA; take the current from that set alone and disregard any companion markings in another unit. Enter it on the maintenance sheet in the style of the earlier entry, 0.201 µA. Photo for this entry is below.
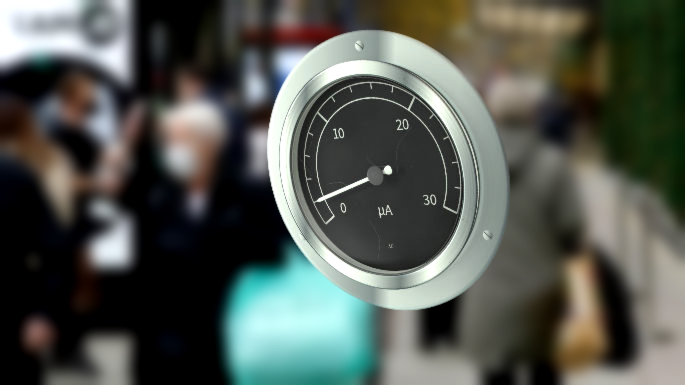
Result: 2 µA
